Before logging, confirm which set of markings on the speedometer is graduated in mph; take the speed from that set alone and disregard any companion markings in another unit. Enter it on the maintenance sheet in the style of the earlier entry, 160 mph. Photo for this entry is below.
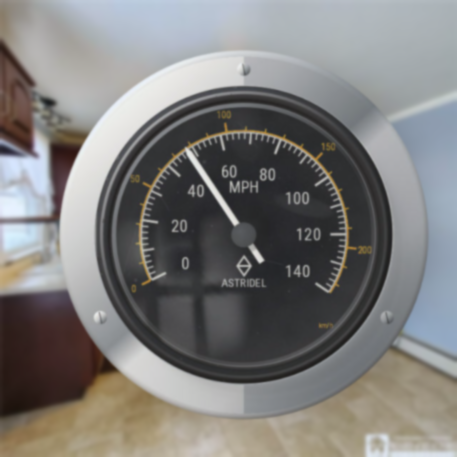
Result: 48 mph
